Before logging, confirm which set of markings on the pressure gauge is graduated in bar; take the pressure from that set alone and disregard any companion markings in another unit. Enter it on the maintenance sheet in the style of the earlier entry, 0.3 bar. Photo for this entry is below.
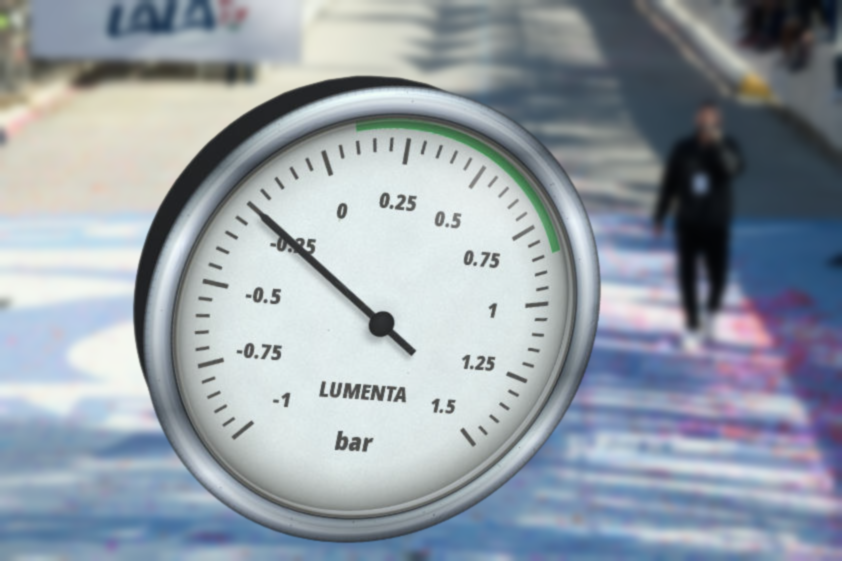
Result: -0.25 bar
